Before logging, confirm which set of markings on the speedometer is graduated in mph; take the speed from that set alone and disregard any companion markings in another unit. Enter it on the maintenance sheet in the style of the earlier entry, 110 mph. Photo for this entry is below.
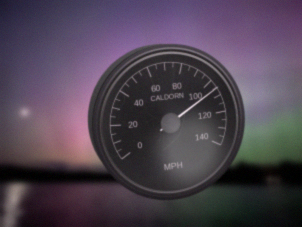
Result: 105 mph
